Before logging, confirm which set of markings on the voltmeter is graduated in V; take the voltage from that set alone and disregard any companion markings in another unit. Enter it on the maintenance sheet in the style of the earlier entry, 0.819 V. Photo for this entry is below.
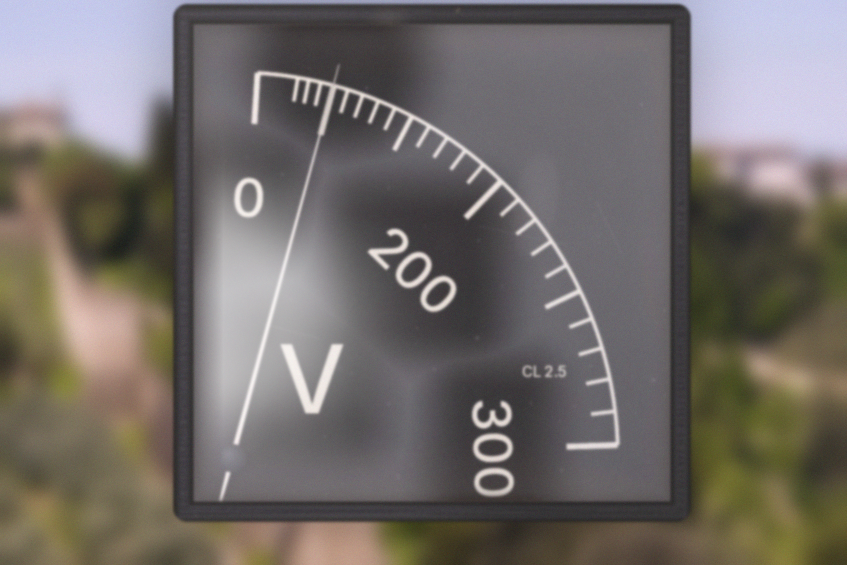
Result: 100 V
